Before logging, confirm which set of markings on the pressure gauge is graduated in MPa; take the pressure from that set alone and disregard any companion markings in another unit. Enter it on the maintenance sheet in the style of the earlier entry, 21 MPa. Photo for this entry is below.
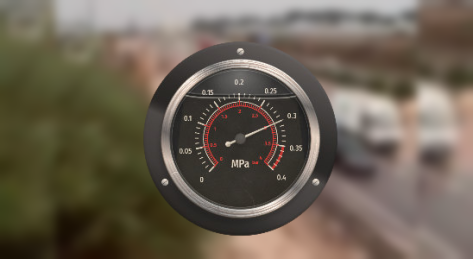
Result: 0.3 MPa
